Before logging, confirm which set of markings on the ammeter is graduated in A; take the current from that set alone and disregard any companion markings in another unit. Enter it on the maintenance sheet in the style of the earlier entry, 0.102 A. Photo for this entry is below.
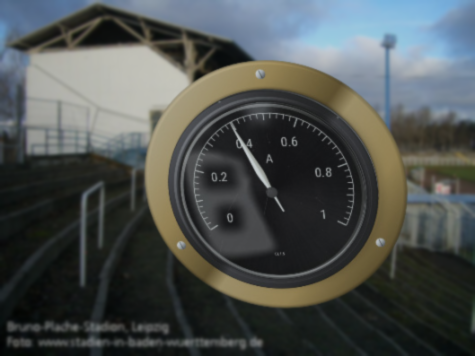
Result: 0.4 A
